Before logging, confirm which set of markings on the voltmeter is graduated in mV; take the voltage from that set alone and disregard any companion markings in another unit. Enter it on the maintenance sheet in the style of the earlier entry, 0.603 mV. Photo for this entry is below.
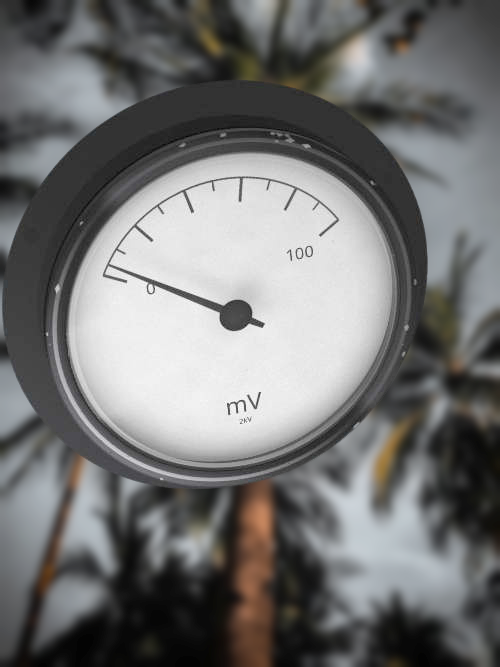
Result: 5 mV
